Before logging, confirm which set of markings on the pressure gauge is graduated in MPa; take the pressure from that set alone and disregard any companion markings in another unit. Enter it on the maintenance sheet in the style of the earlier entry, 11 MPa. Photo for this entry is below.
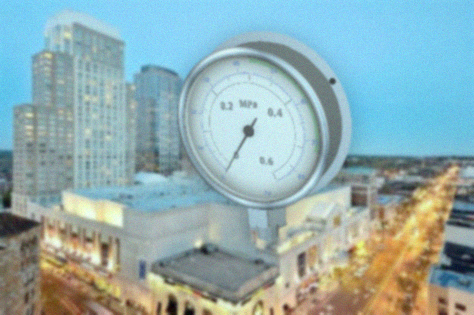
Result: 0 MPa
